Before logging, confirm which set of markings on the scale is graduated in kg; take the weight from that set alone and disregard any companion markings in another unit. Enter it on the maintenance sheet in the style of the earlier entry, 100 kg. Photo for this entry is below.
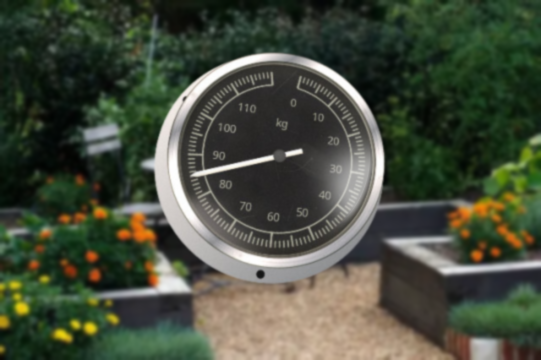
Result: 85 kg
